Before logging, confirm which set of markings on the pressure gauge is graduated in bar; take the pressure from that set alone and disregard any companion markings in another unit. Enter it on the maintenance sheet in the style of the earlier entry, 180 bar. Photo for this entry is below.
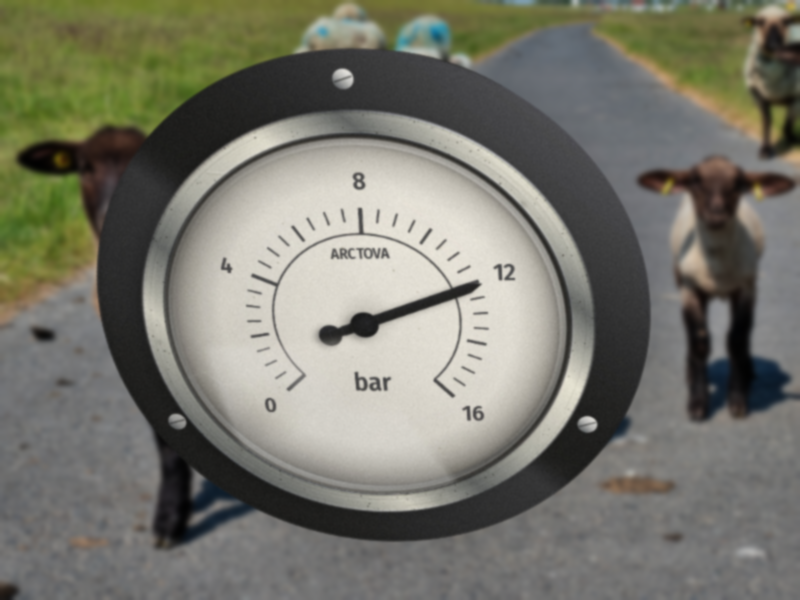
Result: 12 bar
